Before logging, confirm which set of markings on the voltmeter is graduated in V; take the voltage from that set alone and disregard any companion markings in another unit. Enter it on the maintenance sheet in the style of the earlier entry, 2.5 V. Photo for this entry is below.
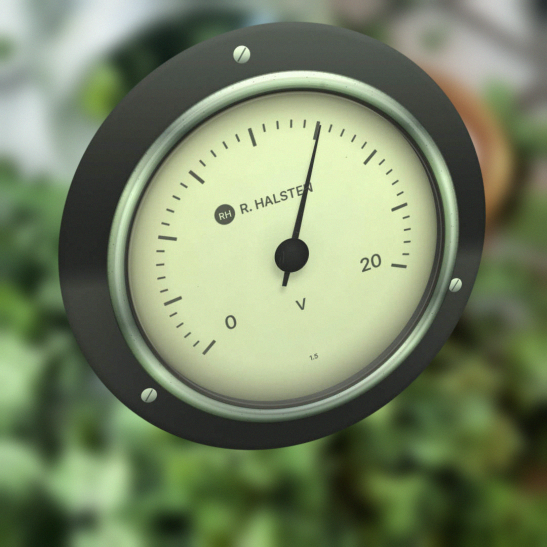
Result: 12.5 V
